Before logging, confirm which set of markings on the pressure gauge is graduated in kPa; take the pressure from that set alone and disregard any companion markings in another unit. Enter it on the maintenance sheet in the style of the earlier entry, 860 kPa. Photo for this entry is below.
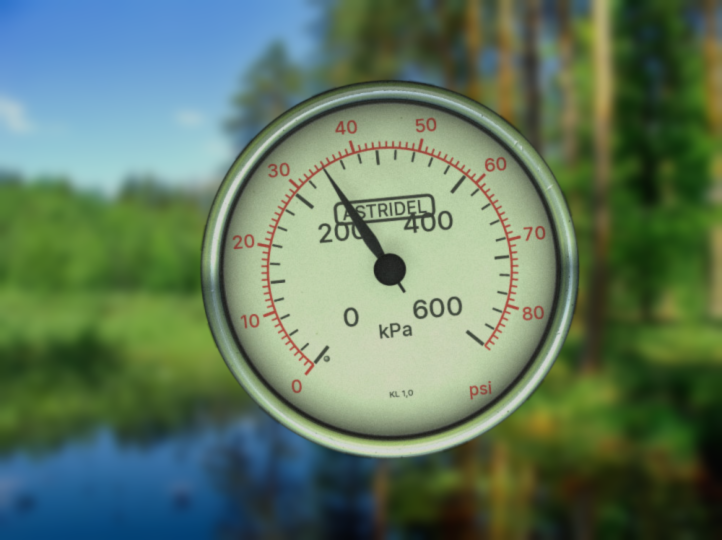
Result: 240 kPa
